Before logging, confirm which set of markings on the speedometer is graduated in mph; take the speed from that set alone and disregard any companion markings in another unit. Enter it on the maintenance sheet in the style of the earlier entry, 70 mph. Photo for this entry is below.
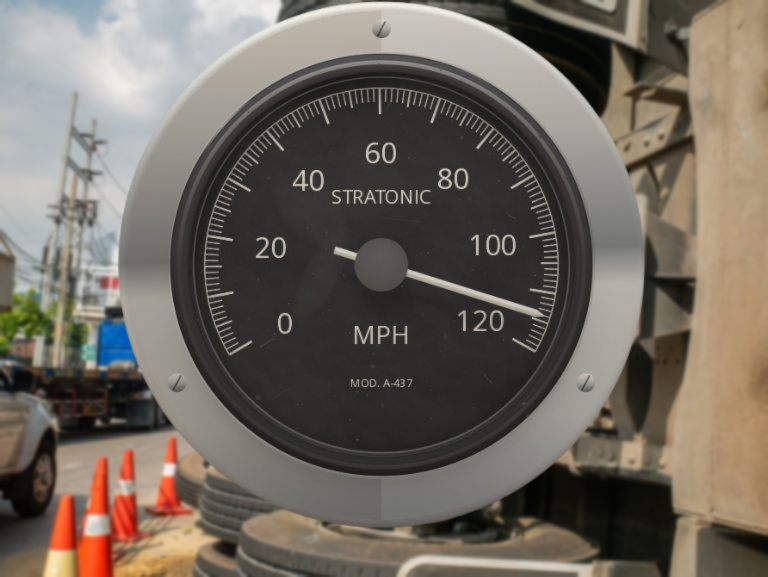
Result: 114 mph
